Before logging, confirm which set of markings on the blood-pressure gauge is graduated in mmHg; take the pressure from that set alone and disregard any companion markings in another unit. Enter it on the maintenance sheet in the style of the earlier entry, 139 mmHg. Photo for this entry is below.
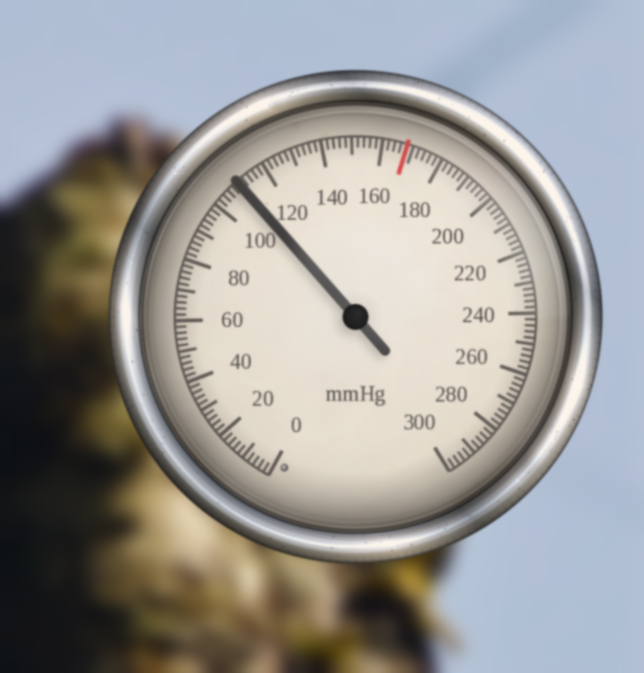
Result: 110 mmHg
